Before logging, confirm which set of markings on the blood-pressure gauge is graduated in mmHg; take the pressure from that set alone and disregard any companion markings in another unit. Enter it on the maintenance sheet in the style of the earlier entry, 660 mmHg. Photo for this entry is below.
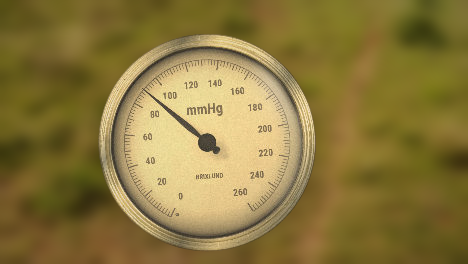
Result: 90 mmHg
